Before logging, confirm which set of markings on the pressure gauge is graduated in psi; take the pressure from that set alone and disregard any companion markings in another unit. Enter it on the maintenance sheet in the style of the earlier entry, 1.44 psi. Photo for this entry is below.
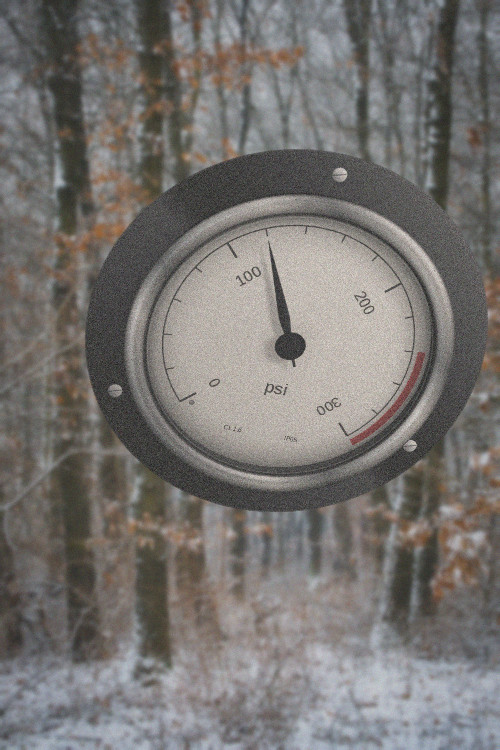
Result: 120 psi
